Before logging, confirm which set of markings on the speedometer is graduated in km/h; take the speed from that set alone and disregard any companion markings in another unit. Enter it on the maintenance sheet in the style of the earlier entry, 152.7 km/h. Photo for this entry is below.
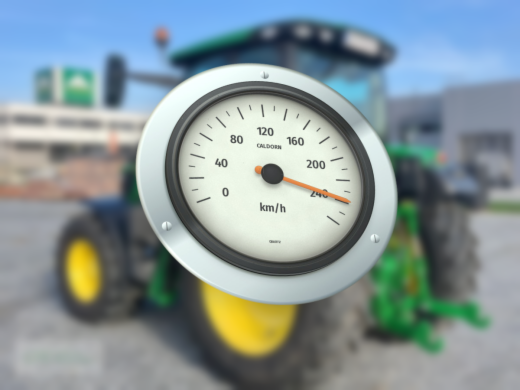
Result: 240 km/h
